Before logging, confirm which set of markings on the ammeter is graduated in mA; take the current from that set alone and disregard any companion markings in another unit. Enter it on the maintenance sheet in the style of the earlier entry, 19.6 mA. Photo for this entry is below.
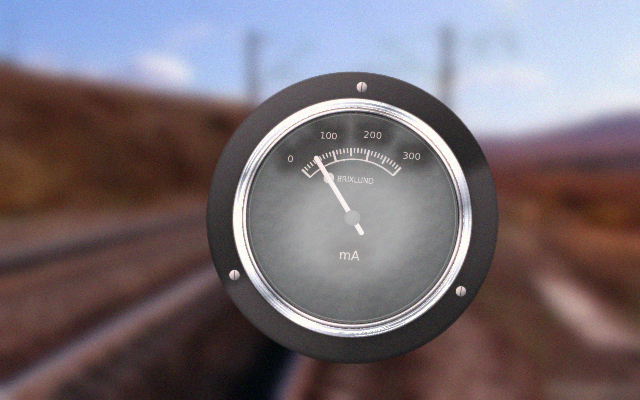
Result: 50 mA
